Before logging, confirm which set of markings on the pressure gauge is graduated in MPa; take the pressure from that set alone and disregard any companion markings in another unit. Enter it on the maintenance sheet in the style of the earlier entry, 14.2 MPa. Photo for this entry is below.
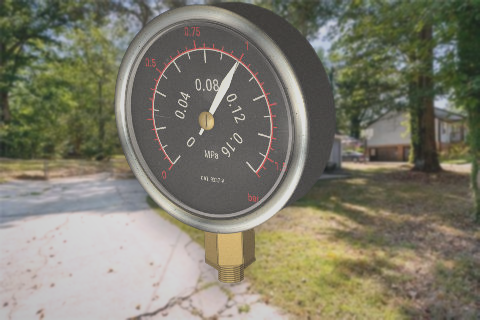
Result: 0.1 MPa
